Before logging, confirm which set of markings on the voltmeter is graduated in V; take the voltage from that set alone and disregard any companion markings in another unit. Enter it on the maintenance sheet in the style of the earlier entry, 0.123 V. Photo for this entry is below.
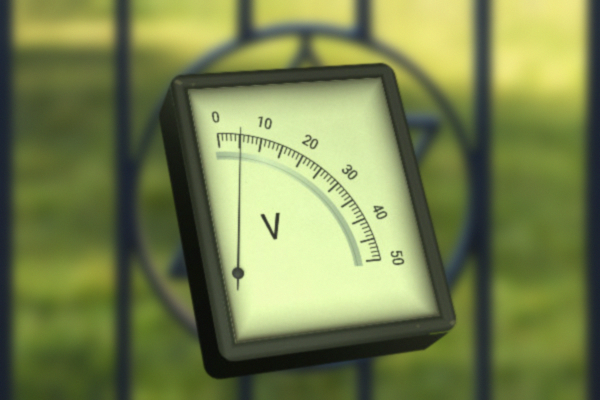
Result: 5 V
